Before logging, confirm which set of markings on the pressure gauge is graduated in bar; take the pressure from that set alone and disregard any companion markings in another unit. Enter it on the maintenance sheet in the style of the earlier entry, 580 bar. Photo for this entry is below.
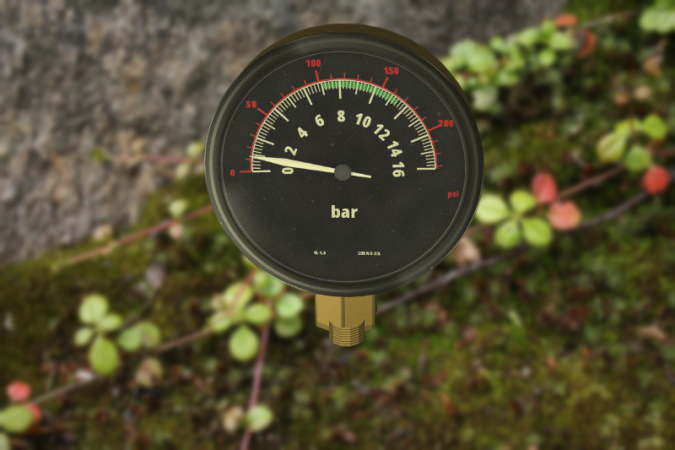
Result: 1 bar
